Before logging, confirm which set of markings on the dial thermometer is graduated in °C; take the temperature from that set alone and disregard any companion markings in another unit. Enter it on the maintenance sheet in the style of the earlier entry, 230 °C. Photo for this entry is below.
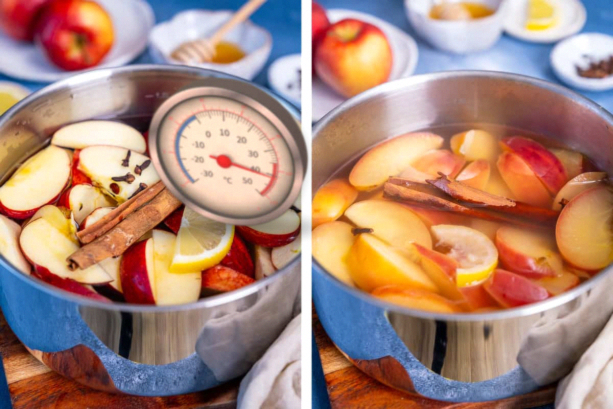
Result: 40 °C
